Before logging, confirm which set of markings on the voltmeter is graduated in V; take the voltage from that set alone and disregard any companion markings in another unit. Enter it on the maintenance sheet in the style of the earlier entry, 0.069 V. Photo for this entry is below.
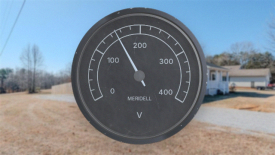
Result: 150 V
